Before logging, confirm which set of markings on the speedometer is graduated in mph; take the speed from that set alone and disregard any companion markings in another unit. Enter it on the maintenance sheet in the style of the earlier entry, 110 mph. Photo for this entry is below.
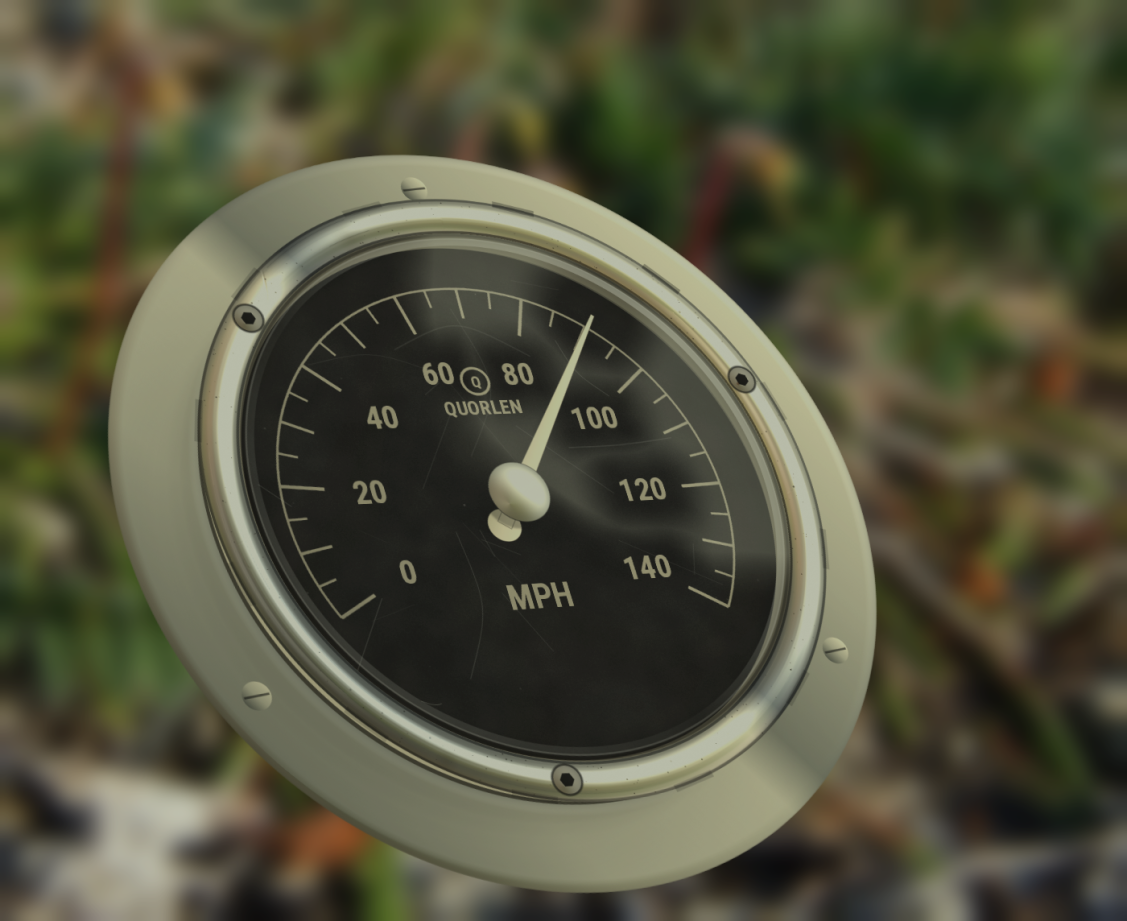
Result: 90 mph
